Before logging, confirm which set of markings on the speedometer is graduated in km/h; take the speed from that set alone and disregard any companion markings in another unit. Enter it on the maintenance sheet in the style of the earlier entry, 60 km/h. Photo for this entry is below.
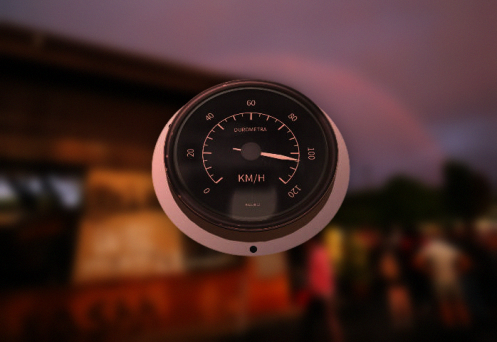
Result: 105 km/h
